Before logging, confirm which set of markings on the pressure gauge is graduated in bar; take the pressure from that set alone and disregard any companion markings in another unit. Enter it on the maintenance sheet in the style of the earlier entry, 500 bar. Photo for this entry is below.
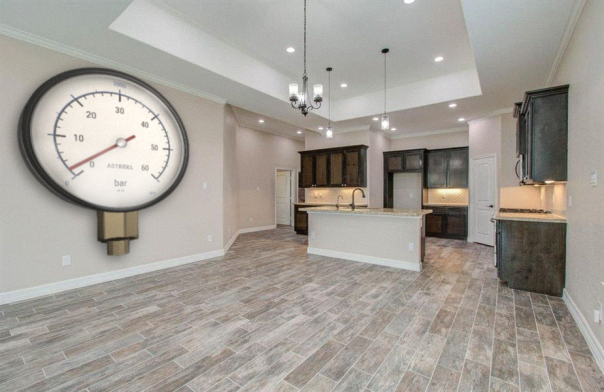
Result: 2 bar
